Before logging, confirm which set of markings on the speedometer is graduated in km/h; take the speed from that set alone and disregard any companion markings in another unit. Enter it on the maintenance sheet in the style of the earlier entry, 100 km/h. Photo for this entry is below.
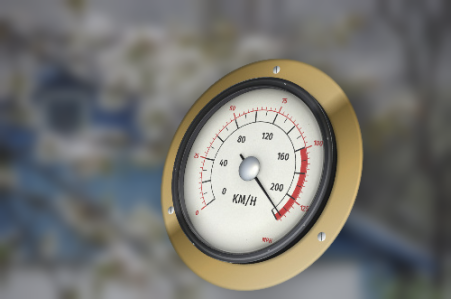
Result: 215 km/h
